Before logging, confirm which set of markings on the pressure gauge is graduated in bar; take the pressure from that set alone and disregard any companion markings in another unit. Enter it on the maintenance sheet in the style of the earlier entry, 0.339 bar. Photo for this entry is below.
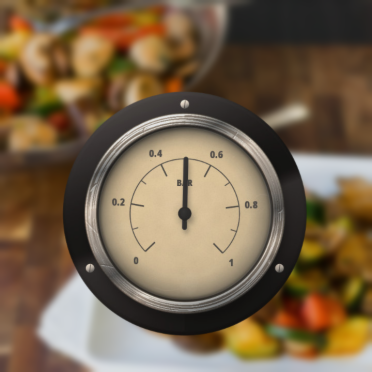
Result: 0.5 bar
